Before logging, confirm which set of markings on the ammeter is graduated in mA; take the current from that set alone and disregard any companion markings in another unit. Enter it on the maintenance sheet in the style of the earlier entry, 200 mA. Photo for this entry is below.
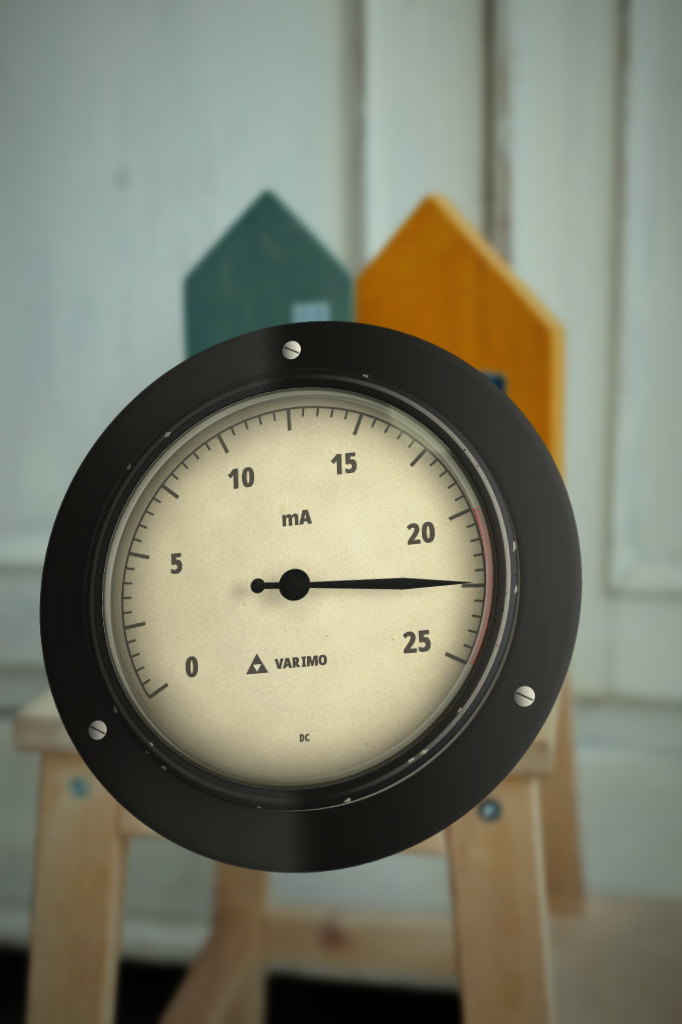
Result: 22.5 mA
